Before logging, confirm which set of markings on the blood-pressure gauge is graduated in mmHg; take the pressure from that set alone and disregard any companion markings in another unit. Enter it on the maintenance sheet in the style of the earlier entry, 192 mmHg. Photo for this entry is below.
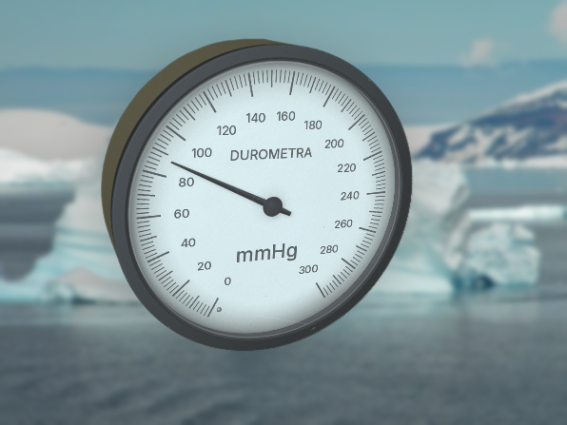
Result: 88 mmHg
